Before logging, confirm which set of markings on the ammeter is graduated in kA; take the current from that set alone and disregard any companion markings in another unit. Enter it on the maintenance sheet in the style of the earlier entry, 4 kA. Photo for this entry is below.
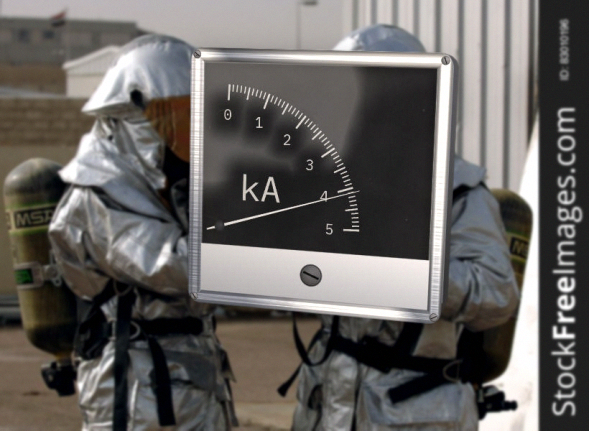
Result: 4.1 kA
